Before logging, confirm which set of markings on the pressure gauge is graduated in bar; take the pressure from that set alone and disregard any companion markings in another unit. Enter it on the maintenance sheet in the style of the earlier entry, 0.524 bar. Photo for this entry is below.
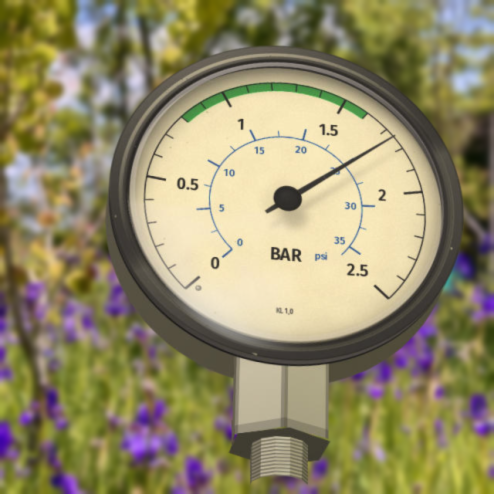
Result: 1.75 bar
